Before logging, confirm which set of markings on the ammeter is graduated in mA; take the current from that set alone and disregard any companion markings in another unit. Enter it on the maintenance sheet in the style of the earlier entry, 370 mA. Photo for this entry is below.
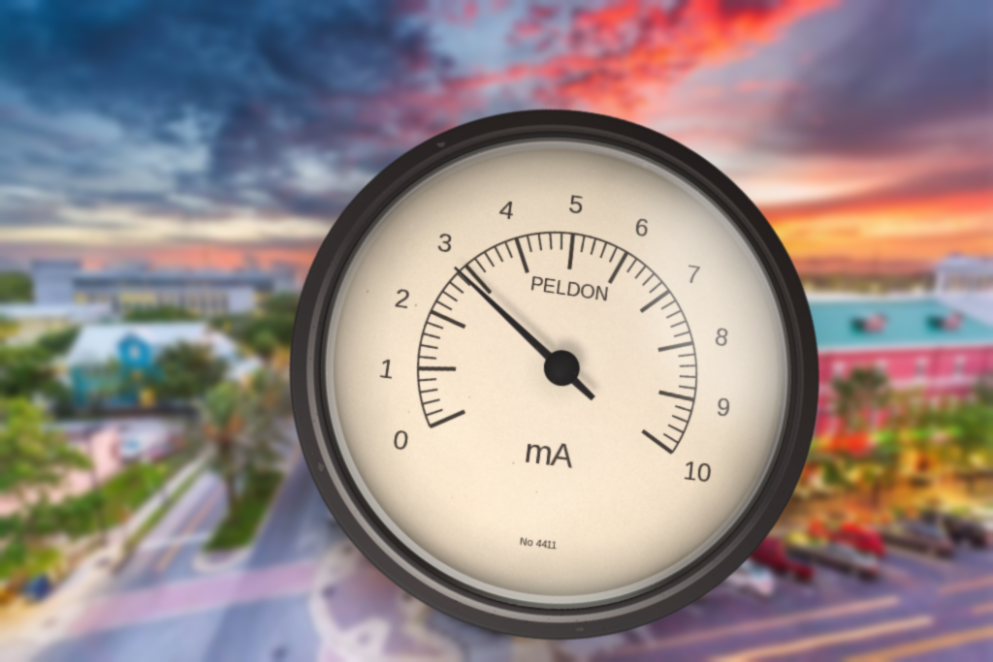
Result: 2.8 mA
